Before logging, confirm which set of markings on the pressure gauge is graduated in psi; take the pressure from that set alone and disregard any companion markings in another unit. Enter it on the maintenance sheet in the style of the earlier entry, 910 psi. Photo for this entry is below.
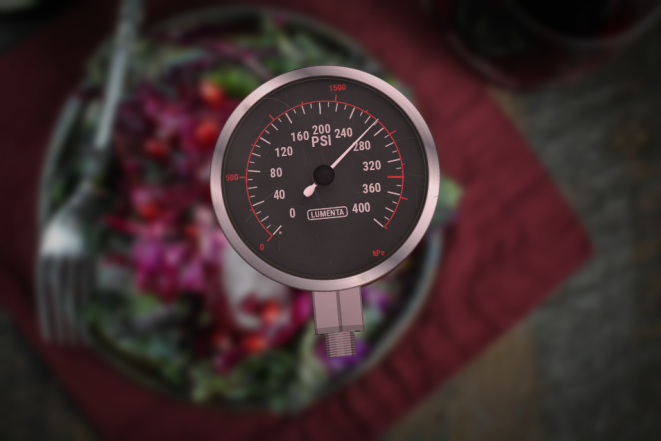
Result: 270 psi
